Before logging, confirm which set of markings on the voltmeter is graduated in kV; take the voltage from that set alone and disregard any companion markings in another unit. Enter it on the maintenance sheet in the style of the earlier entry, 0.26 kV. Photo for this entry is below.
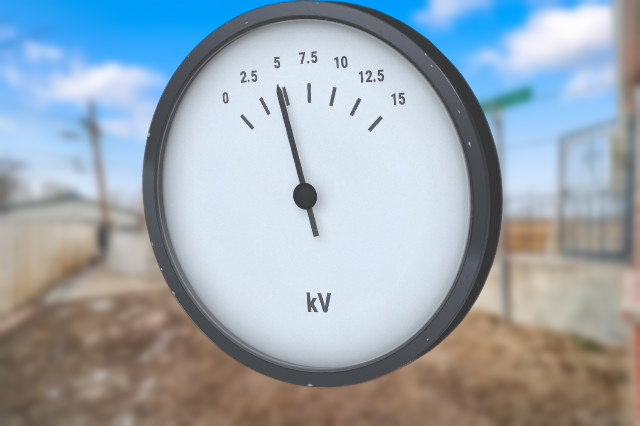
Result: 5 kV
